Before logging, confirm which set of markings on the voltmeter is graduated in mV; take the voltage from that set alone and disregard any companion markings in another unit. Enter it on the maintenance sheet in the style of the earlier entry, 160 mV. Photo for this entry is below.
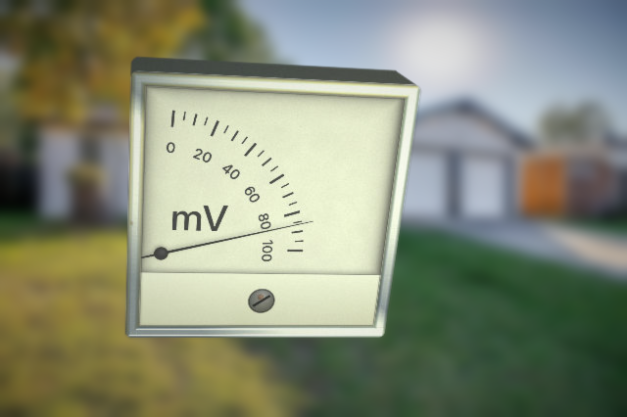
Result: 85 mV
